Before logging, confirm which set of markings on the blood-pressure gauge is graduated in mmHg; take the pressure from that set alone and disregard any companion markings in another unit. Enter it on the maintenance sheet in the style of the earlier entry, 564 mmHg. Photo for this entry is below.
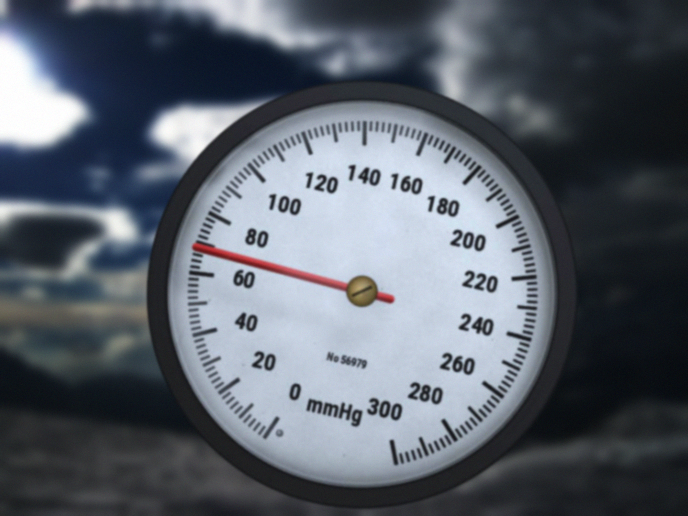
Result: 68 mmHg
